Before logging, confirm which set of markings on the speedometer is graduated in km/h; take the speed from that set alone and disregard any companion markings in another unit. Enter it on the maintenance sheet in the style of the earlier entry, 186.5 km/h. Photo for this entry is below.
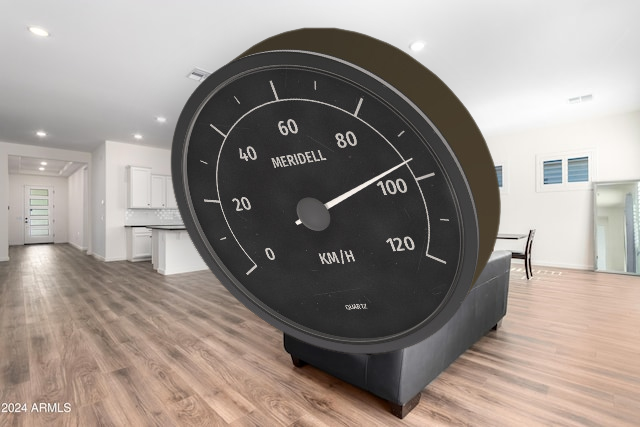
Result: 95 km/h
